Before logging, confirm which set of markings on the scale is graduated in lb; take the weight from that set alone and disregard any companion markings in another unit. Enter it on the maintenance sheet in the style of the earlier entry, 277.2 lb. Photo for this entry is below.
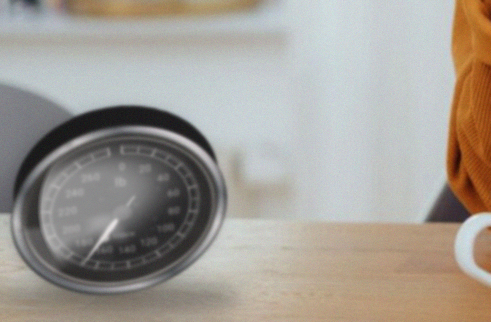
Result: 170 lb
